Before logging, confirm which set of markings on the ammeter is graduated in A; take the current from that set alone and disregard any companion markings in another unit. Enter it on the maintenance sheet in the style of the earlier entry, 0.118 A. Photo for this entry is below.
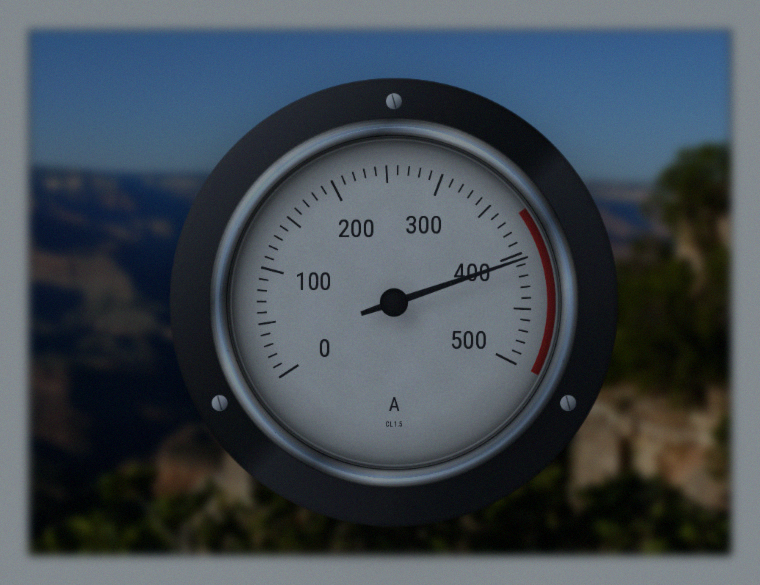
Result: 405 A
